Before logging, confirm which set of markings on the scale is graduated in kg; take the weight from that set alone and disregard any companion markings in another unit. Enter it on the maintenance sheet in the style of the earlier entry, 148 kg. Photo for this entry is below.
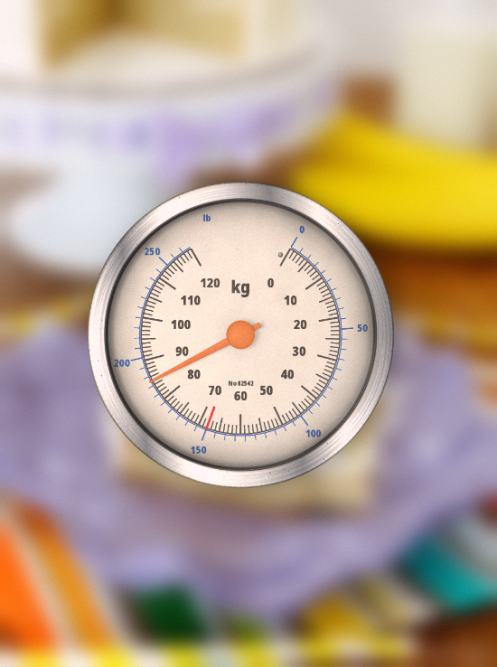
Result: 85 kg
